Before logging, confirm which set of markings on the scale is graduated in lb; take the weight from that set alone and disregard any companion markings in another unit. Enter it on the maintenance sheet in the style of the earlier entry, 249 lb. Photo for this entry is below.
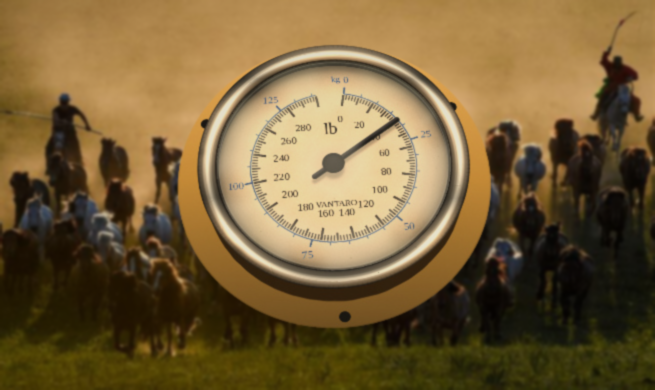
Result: 40 lb
